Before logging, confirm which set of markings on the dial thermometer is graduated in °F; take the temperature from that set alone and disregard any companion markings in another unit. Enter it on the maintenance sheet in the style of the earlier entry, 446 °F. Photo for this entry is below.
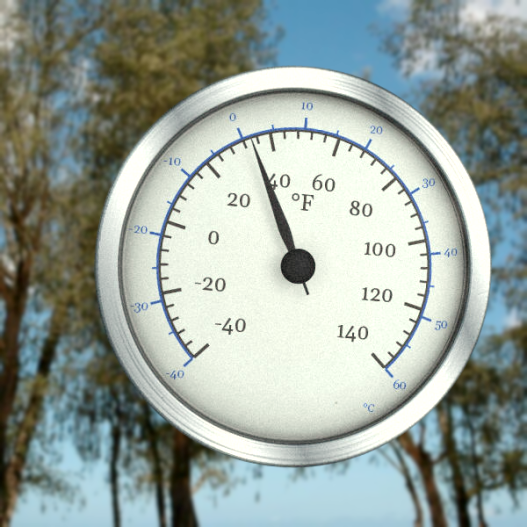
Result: 34 °F
